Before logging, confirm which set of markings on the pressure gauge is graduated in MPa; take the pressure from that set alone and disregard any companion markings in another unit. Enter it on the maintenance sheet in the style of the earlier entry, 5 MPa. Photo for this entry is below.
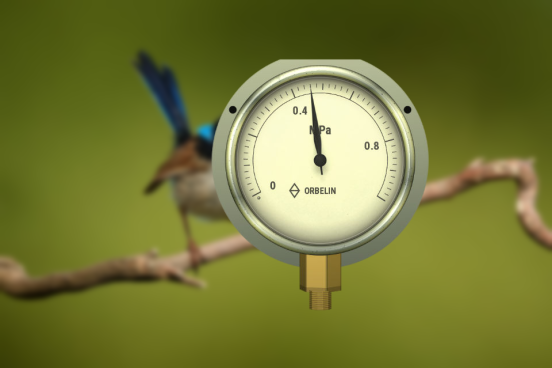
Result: 0.46 MPa
